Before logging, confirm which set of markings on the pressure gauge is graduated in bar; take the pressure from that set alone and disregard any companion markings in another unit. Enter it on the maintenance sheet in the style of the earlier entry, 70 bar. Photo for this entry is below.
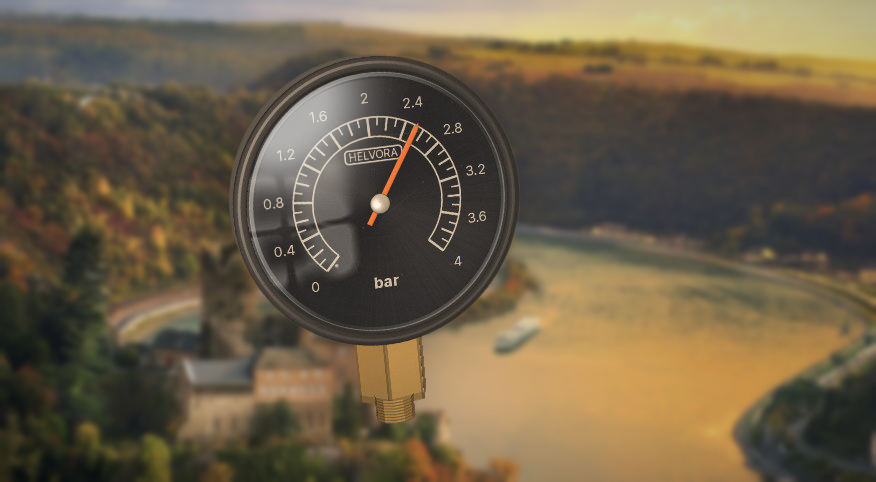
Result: 2.5 bar
